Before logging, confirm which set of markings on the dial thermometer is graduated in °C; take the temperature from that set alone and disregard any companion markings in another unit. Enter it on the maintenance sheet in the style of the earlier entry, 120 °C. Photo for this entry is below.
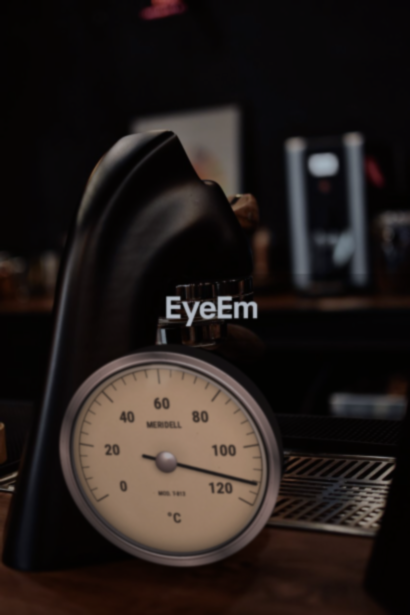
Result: 112 °C
